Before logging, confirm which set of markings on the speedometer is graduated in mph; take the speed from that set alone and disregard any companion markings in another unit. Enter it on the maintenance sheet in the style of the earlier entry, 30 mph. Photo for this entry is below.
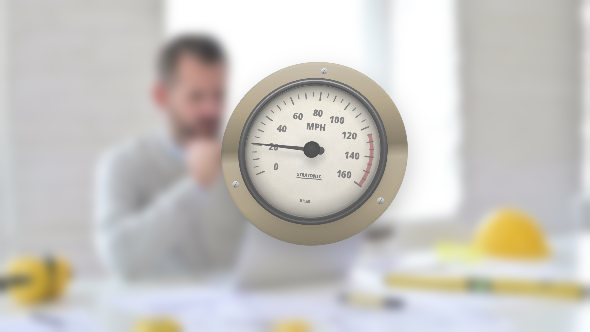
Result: 20 mph
